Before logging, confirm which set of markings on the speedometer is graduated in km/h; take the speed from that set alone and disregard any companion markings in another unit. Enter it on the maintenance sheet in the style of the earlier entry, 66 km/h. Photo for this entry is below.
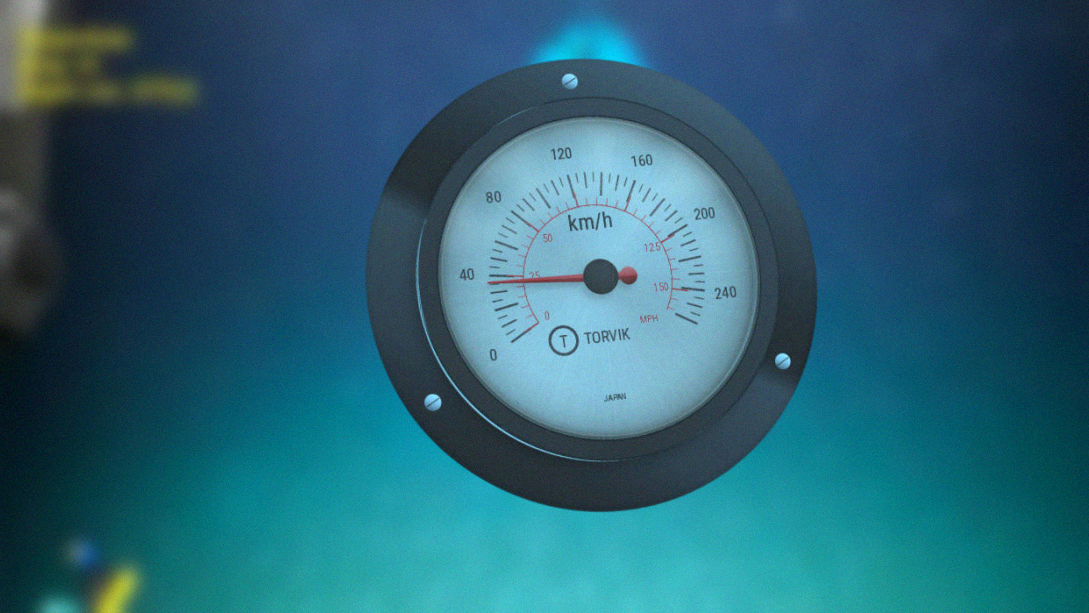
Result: 35 km/h
